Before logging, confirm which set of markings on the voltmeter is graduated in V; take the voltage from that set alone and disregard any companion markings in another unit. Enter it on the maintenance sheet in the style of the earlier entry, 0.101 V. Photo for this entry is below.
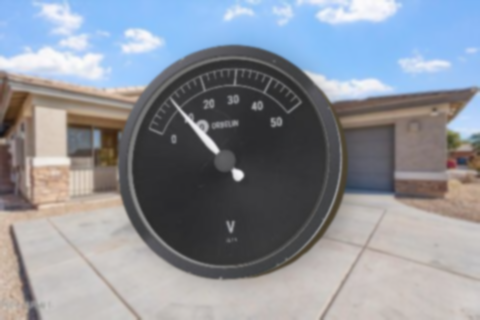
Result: 10 V
